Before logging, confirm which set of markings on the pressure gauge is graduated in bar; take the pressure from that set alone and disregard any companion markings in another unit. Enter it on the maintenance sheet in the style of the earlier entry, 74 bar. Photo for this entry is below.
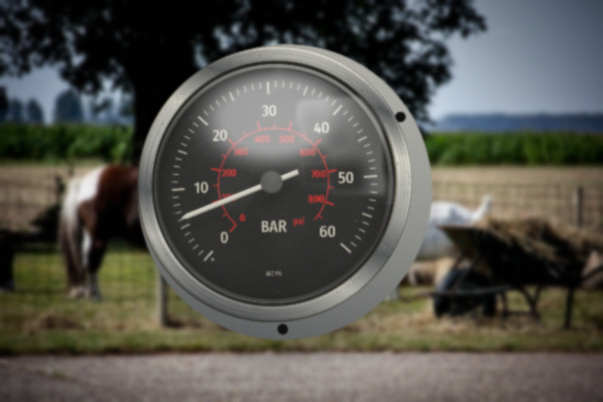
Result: 6 bar
